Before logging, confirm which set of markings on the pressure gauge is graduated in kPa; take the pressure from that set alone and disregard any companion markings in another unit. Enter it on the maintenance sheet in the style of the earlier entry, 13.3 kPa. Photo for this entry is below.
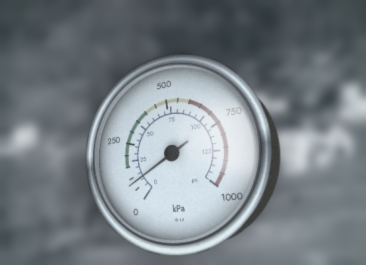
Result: 75 kPa
